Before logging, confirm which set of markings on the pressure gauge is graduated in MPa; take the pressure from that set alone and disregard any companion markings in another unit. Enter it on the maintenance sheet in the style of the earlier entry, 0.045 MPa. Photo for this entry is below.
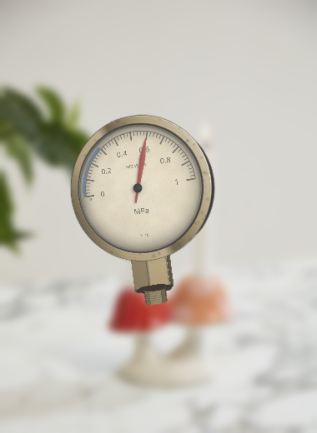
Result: 0.6 MPa
